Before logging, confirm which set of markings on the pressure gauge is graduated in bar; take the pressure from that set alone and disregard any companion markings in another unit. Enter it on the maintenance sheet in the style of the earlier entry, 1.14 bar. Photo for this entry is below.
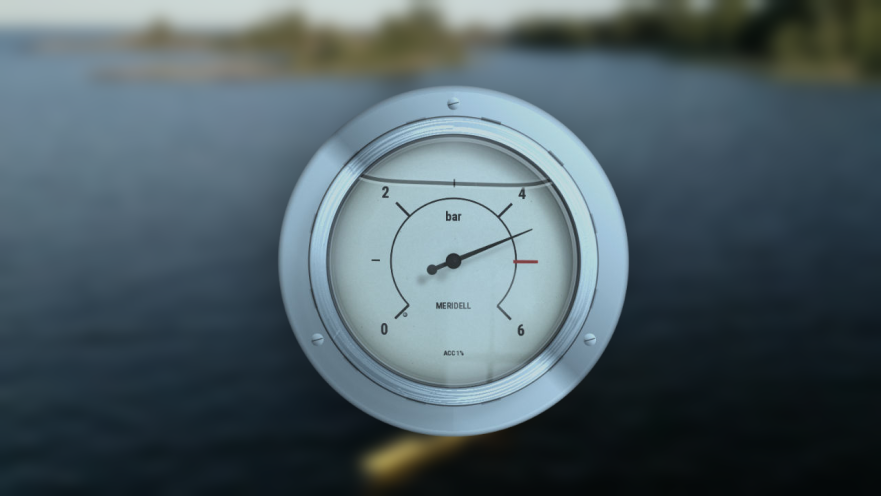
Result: 4.5 bar
